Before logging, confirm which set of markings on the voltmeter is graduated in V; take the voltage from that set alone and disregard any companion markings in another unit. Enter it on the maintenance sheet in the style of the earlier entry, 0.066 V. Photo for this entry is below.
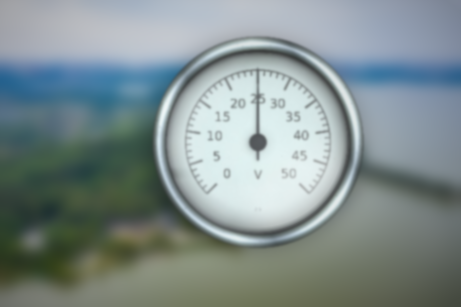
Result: 25 V
